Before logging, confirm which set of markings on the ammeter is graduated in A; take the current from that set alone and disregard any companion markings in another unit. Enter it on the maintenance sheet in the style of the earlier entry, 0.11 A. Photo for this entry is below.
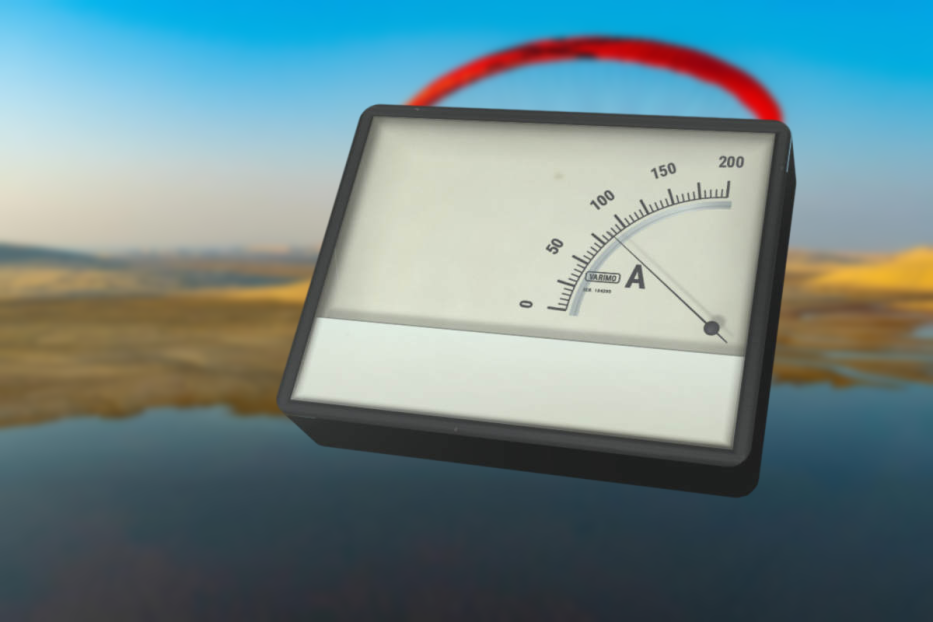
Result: 85 A
